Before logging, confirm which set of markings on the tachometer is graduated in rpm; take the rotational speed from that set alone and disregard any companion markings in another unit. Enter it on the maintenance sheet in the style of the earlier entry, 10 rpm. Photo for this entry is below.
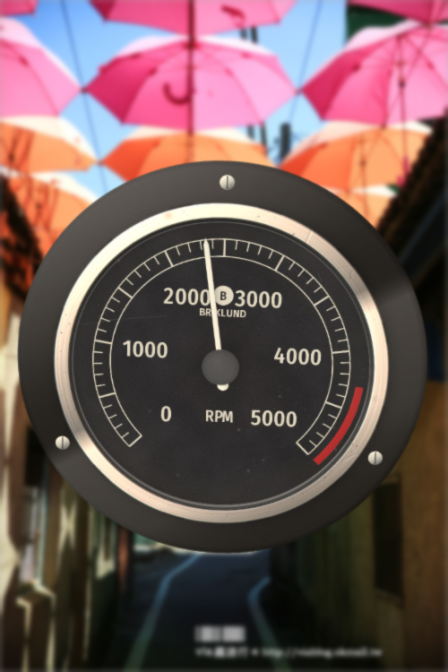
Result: 2350 rpm
